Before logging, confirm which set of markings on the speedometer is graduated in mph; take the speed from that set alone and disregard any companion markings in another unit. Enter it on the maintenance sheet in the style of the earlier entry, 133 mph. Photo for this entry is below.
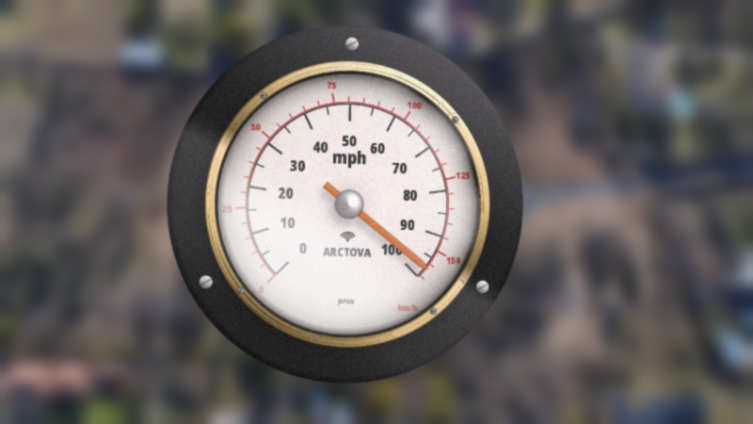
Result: 97.5 mph
